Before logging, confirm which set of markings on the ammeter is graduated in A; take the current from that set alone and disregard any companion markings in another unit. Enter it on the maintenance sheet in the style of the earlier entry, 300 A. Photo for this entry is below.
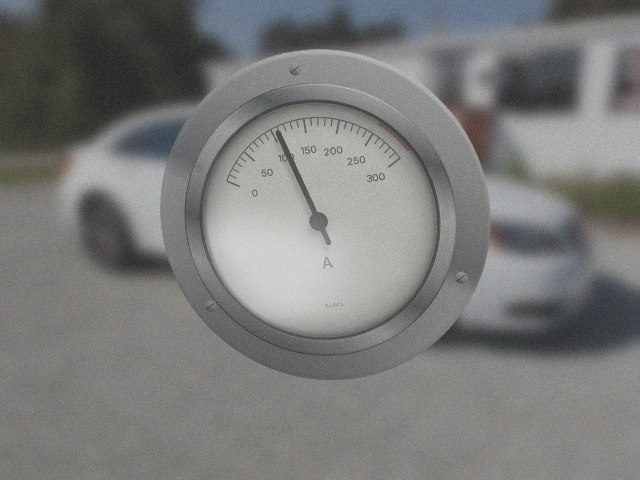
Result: 110 A
